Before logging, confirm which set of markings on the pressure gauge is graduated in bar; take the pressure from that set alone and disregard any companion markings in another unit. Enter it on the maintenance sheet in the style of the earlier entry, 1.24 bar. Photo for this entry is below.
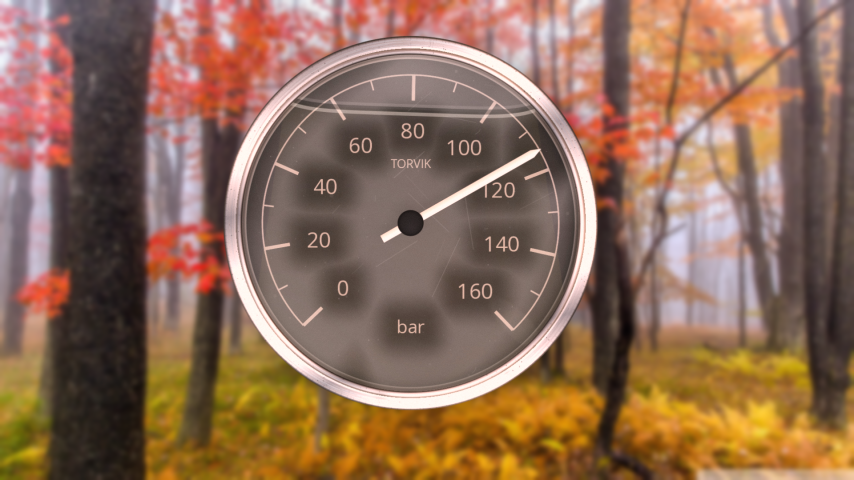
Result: 115 bar
